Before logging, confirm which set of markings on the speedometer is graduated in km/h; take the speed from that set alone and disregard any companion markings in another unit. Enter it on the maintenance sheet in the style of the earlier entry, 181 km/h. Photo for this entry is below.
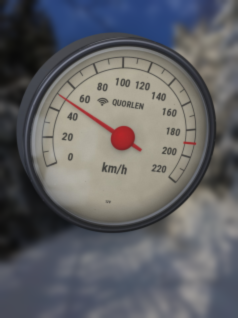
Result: 50 km/h
